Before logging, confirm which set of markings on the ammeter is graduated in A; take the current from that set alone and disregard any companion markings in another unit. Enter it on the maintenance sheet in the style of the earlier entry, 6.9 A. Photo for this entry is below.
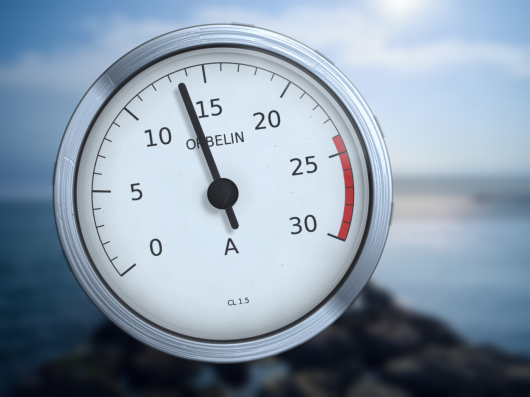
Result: 13.5 A
